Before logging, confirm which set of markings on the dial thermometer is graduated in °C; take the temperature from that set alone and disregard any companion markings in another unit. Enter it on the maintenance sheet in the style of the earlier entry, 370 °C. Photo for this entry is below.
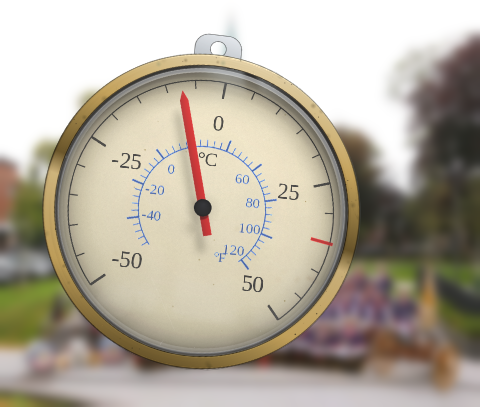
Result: -7.5 °C
